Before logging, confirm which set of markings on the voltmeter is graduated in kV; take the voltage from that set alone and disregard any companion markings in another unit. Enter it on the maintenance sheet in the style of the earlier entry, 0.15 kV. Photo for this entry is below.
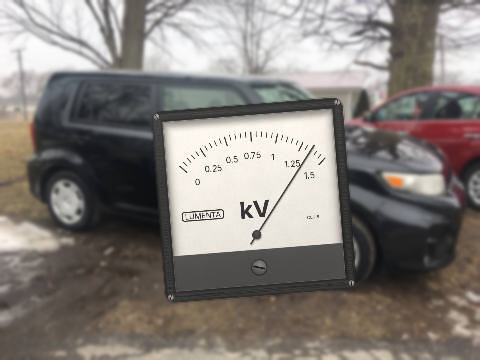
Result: 1.35 kV
